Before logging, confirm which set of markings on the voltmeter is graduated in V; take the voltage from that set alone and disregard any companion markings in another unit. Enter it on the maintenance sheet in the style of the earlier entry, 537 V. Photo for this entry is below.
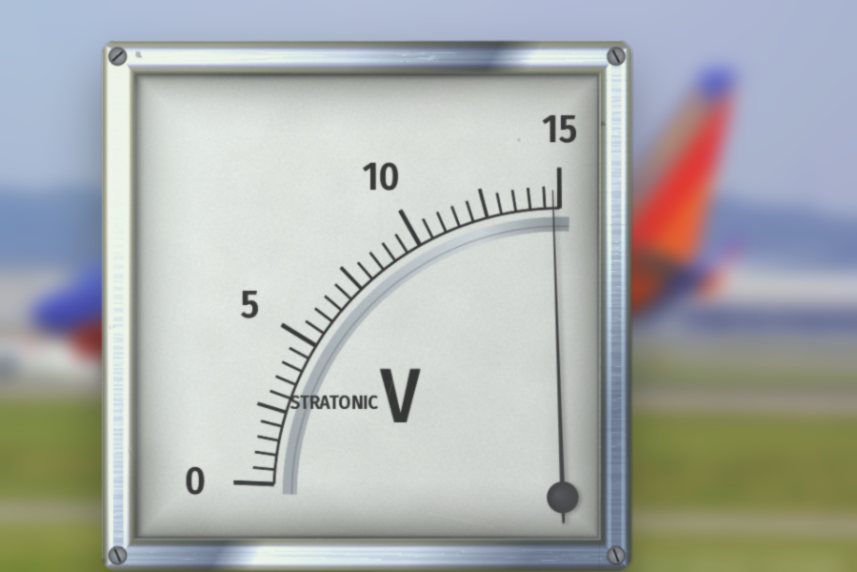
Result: 14.75 V
